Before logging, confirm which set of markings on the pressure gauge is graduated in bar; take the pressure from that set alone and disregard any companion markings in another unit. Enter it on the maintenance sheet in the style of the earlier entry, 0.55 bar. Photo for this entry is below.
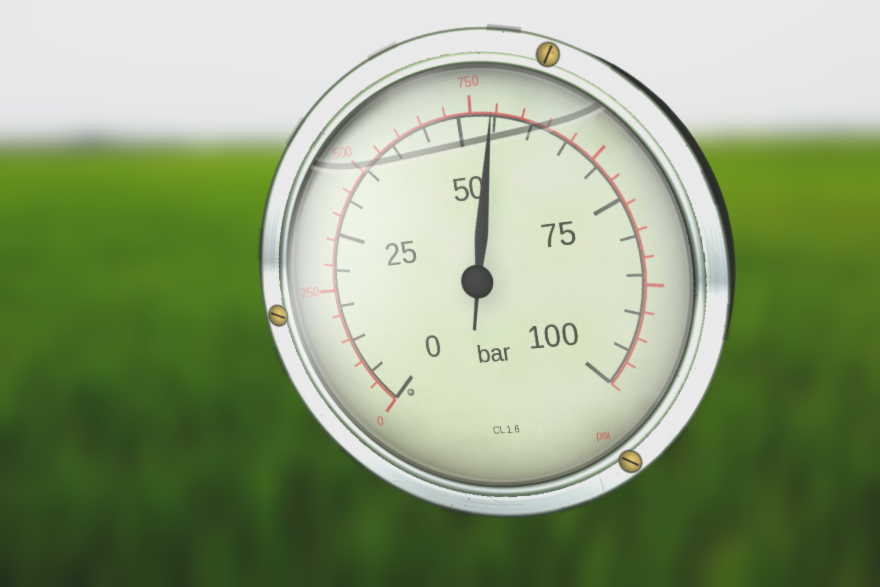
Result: 55 bar
